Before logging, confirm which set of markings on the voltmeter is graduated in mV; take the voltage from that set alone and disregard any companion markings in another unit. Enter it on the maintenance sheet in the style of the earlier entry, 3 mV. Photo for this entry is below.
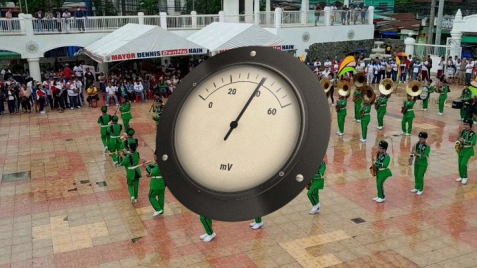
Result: 40 mV
